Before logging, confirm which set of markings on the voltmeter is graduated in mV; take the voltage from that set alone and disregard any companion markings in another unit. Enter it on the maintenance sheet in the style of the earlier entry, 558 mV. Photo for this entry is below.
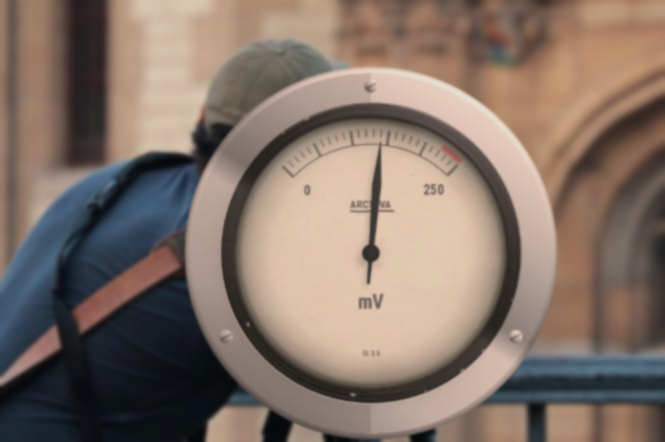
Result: 140 mV
